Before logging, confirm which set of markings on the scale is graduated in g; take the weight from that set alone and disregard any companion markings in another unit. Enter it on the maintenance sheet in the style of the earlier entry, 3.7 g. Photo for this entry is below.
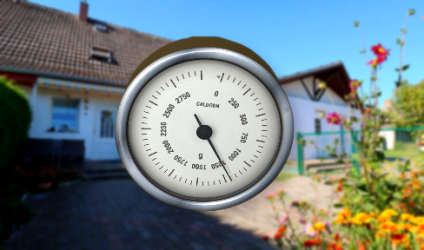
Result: 1200 g
